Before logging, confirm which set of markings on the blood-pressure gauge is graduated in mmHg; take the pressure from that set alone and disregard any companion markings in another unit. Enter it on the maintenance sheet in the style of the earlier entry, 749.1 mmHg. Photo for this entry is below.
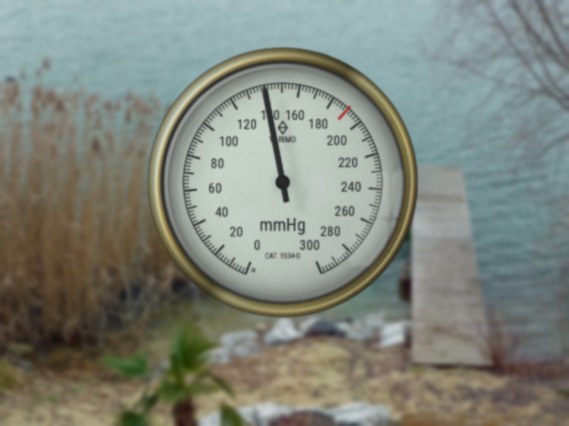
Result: 140 mmHg
